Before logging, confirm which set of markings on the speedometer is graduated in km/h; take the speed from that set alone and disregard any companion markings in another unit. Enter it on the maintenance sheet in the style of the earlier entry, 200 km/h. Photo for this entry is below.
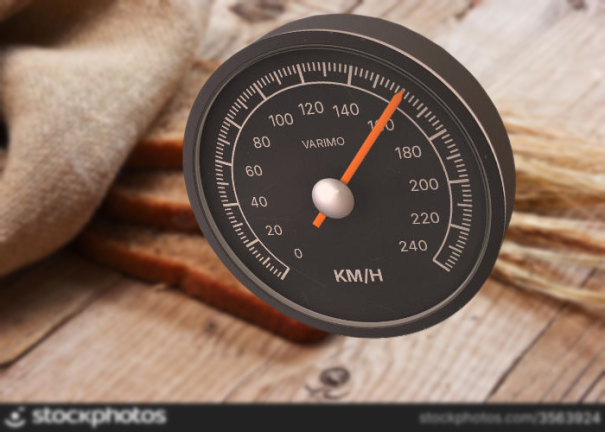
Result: 160 km/h
